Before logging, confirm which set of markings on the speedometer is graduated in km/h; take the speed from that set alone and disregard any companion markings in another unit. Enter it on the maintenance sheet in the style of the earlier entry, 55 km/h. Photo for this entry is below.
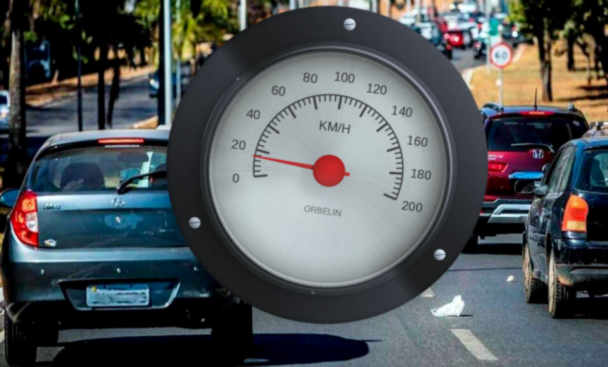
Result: 16 km/h
